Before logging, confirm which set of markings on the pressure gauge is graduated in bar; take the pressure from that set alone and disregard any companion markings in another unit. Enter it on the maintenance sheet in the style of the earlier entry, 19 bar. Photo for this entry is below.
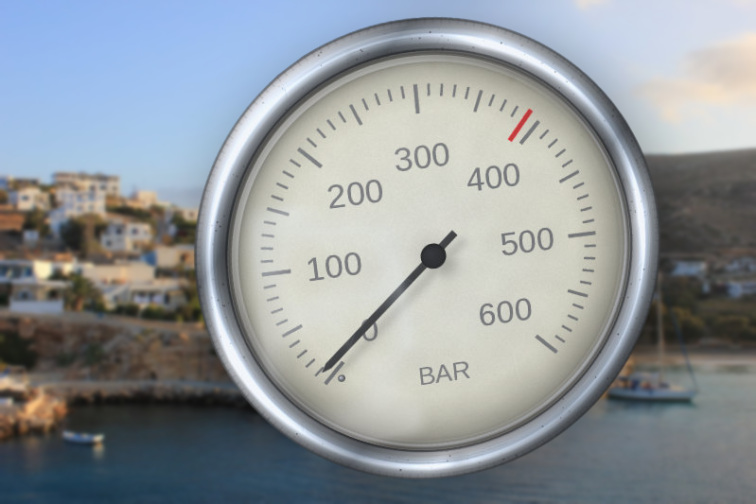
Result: 10 bar
